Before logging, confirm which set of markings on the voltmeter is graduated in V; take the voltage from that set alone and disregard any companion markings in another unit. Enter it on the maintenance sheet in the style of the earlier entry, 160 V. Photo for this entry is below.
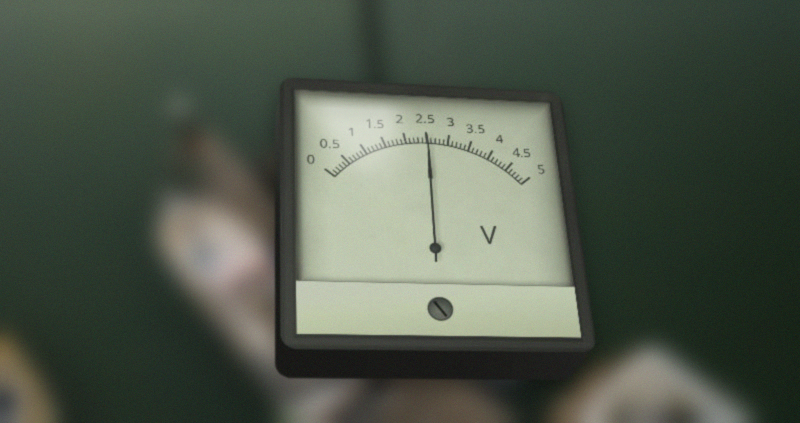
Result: 2.5 V
